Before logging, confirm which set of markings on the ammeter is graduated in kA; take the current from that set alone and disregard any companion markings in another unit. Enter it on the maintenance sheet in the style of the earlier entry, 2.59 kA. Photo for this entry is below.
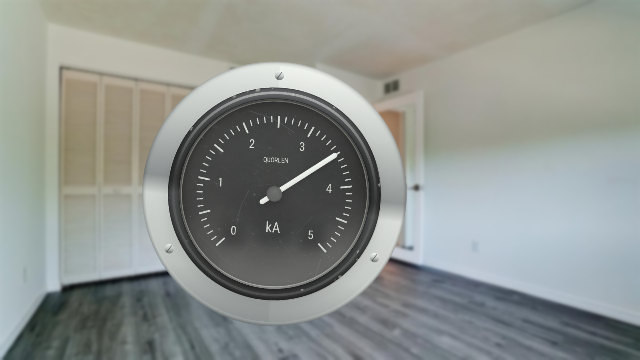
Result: 3.5 kA
